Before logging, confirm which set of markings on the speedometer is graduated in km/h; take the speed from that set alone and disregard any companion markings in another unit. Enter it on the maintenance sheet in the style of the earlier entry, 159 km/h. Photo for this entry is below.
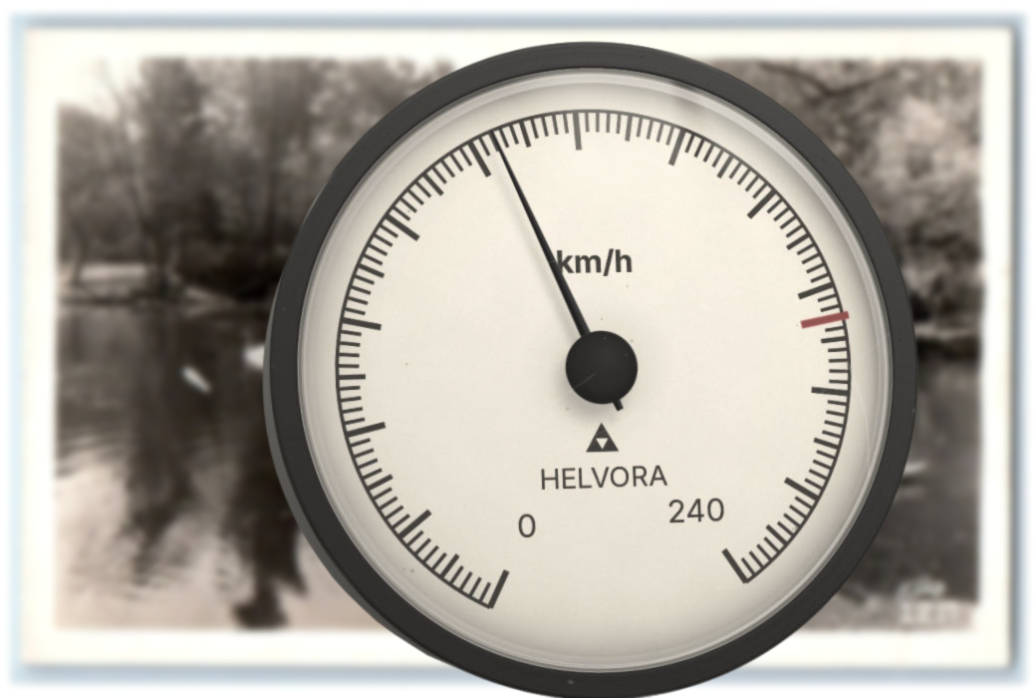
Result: 104 km/h
